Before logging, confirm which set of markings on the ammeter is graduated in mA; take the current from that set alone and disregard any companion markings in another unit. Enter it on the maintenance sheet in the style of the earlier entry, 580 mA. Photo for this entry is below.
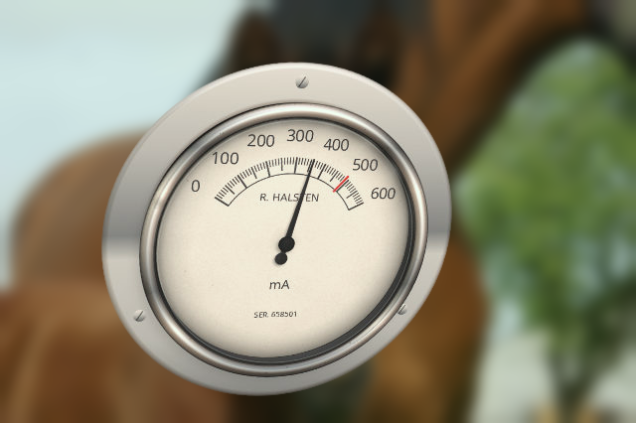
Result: 350 mA
